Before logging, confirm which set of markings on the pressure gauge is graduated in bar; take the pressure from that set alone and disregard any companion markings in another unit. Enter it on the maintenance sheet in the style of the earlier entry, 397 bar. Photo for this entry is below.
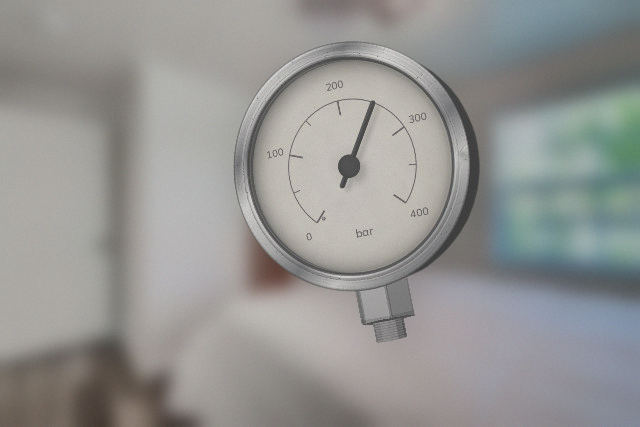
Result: 250 bar
